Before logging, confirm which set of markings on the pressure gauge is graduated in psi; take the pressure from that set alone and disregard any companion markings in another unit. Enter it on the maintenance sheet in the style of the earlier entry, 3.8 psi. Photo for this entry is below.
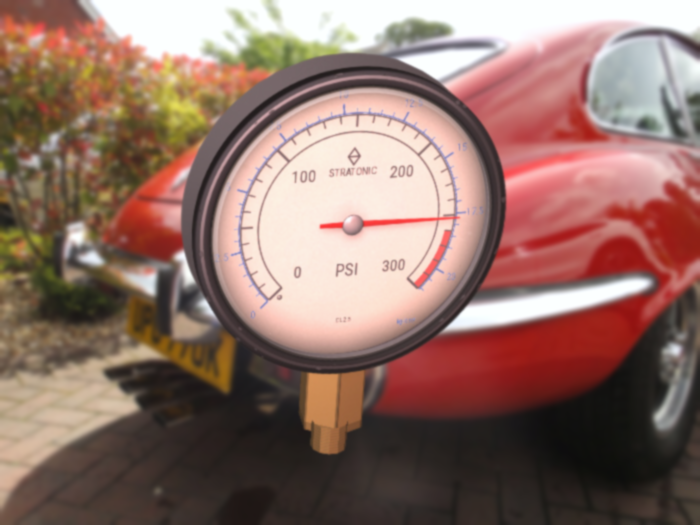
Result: 250 psi
